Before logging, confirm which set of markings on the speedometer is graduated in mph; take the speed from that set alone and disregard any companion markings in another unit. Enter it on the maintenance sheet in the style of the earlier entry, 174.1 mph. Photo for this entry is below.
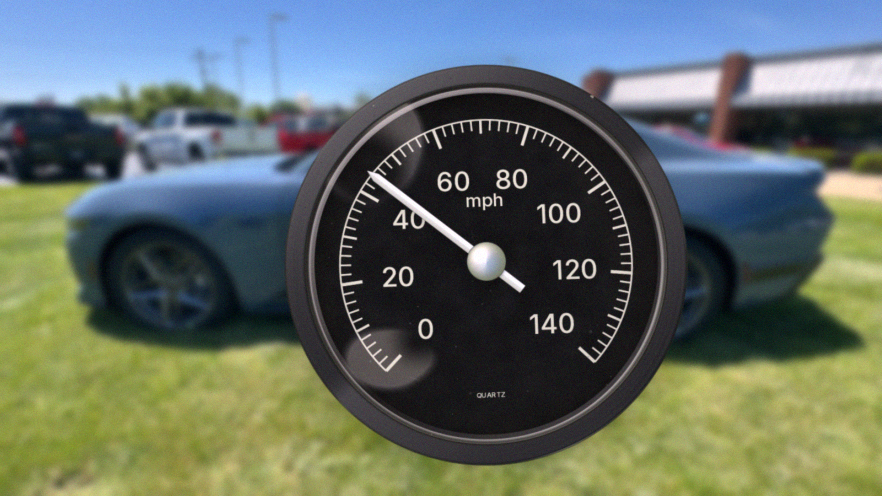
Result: 44 mph
